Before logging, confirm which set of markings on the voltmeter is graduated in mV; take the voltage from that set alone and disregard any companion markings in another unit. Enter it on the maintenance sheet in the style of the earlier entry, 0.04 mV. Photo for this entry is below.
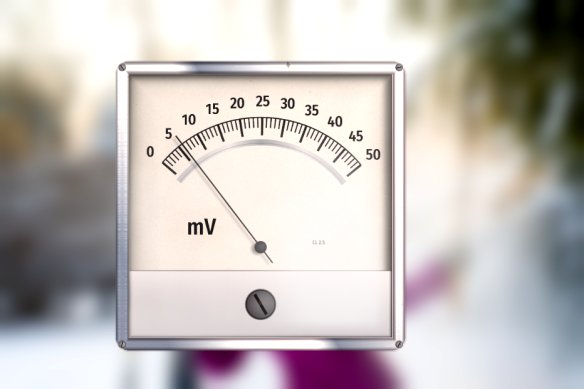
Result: 6 mV
